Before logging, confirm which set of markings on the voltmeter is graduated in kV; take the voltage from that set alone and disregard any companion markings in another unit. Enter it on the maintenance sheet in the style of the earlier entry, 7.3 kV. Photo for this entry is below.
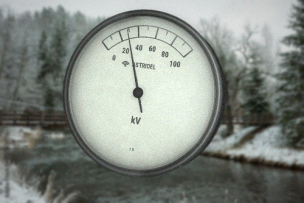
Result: 30 kV
